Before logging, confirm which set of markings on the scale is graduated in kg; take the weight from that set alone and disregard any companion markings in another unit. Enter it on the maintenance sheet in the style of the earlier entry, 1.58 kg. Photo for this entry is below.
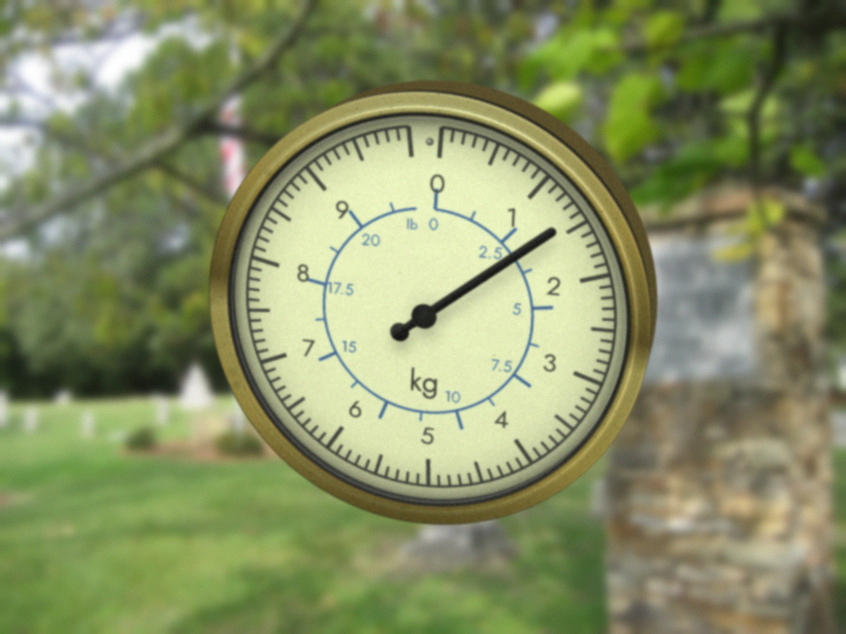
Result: 1.4 kg
